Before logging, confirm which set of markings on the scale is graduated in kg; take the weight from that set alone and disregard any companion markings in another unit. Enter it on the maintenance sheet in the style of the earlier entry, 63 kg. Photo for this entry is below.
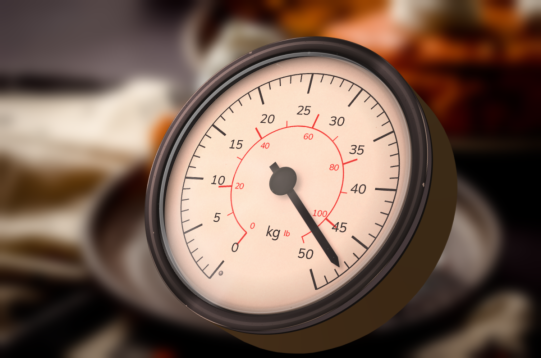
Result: 47.5 kg
